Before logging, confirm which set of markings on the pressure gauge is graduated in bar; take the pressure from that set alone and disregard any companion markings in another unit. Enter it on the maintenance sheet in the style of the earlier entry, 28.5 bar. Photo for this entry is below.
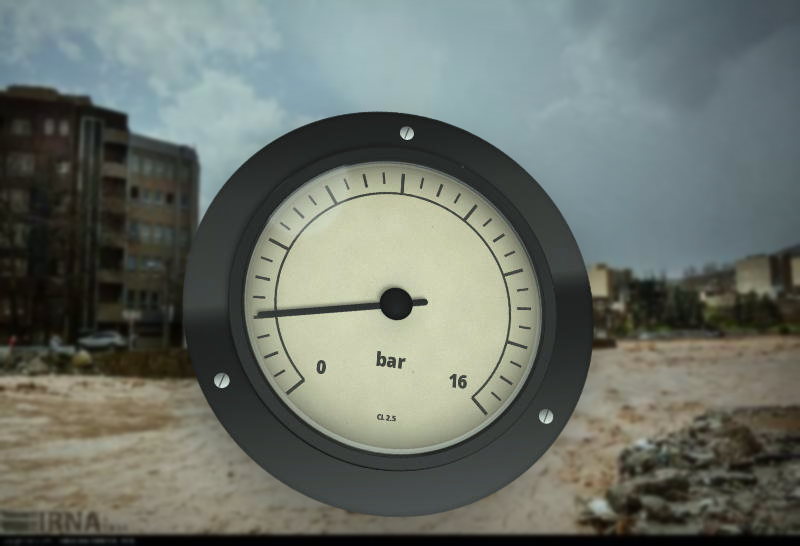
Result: 2 bar
